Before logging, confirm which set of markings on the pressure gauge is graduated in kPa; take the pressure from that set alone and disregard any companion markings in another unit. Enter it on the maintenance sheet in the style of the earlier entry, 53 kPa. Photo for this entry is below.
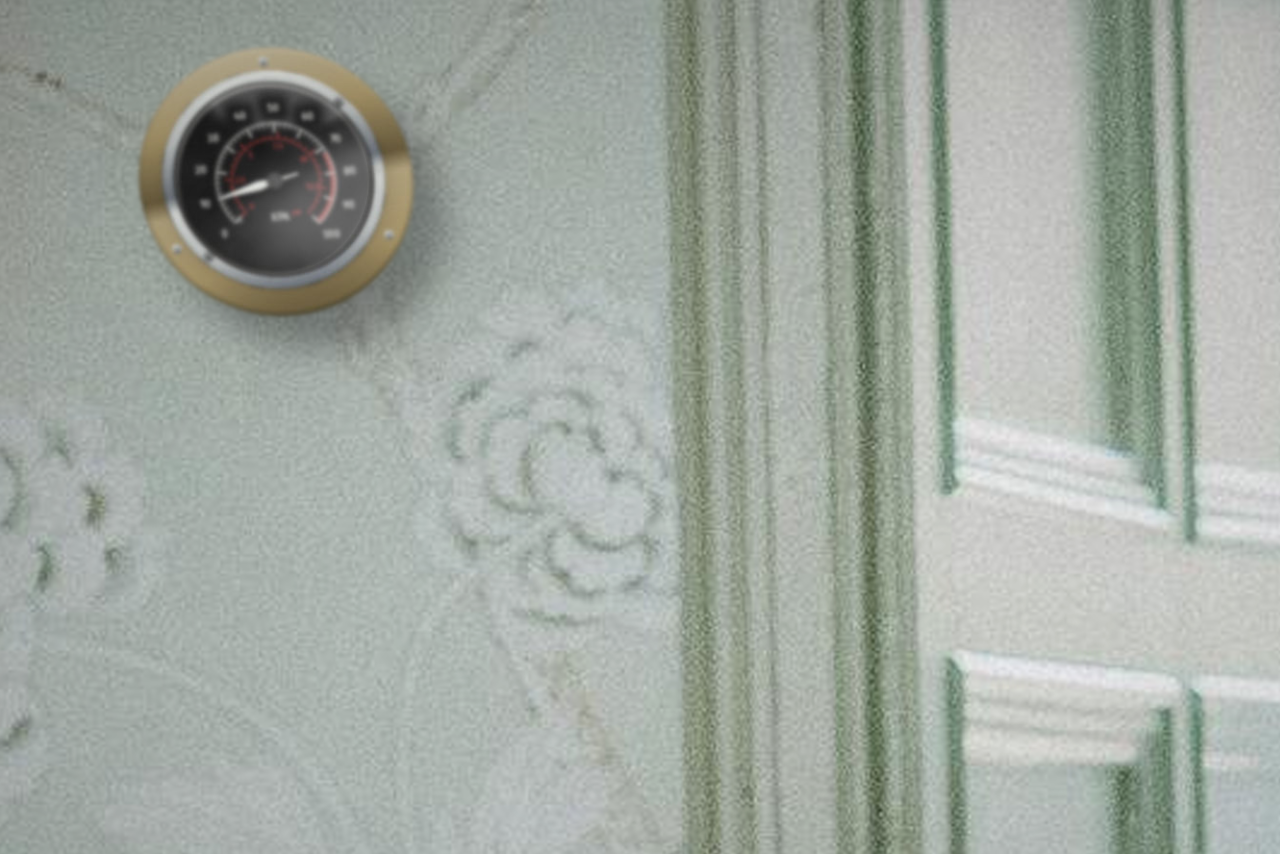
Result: 10 kPa
